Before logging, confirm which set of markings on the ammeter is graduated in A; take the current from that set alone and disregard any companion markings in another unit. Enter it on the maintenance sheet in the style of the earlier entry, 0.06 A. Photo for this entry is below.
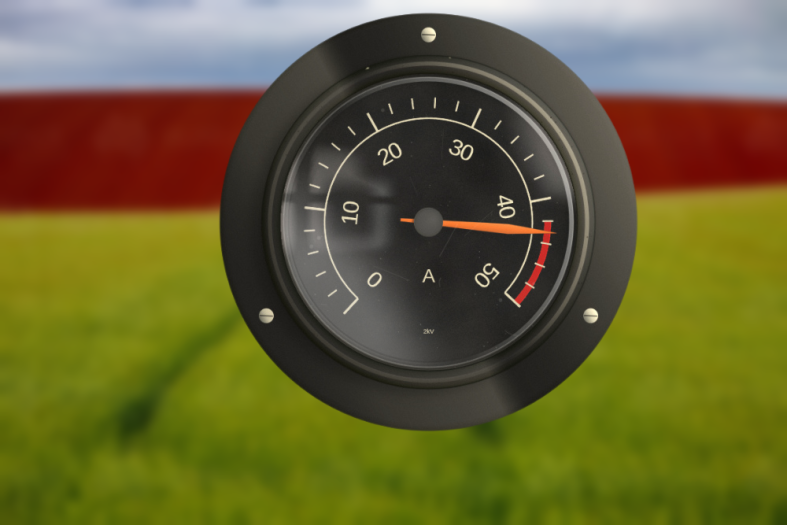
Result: 43 A
